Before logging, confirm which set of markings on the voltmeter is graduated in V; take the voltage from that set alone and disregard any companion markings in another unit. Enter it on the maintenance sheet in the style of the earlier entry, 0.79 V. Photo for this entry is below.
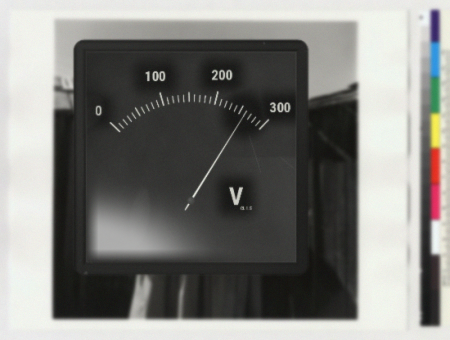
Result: 260 V
